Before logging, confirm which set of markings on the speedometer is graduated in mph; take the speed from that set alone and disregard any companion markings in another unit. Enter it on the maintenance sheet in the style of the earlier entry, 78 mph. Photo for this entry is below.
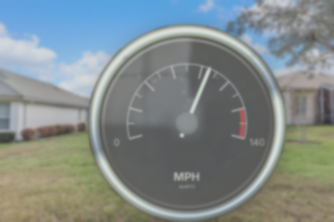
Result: 85 mph
